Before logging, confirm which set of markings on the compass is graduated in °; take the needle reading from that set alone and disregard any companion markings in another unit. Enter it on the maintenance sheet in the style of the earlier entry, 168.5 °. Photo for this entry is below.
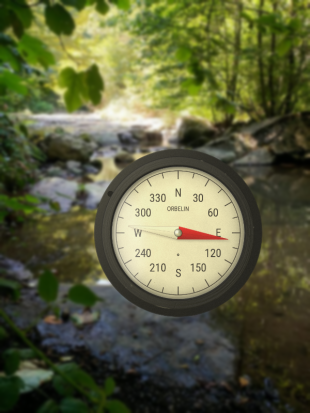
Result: 97.5 °
